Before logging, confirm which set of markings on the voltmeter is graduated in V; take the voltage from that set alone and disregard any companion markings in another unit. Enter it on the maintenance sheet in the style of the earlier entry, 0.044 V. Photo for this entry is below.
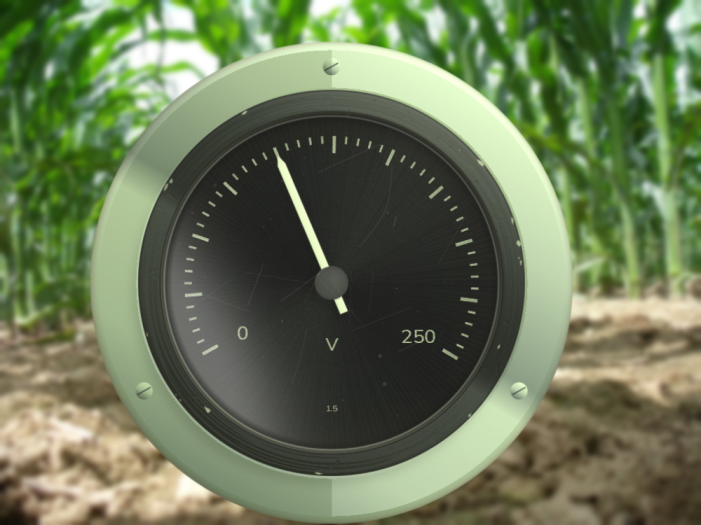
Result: 100 V
